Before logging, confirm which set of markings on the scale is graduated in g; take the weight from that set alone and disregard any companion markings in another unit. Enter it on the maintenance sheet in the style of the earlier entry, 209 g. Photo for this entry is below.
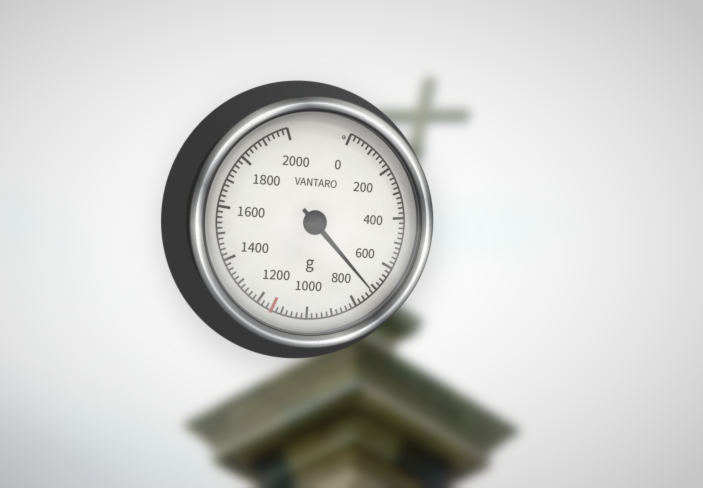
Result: 720 g
